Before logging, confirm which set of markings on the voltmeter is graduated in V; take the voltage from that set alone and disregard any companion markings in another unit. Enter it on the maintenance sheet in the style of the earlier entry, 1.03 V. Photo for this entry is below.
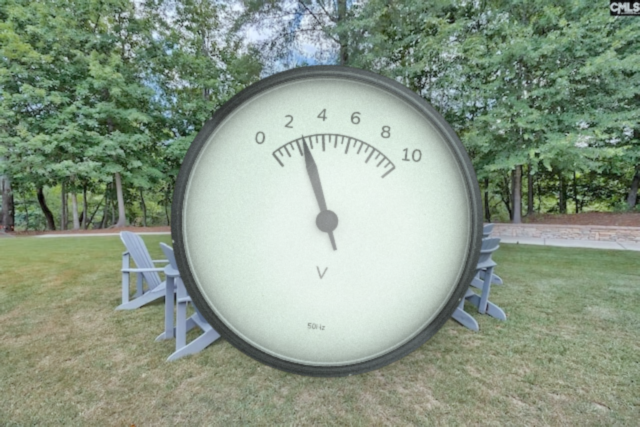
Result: 2.5 V
